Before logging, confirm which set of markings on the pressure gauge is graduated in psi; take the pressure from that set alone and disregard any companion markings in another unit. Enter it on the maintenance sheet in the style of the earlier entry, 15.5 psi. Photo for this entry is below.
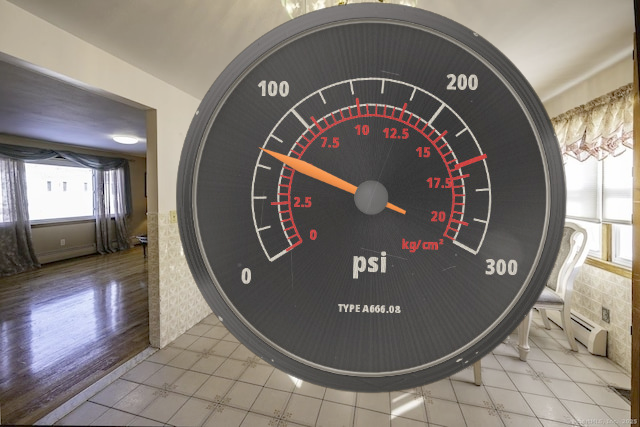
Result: 70 psi
